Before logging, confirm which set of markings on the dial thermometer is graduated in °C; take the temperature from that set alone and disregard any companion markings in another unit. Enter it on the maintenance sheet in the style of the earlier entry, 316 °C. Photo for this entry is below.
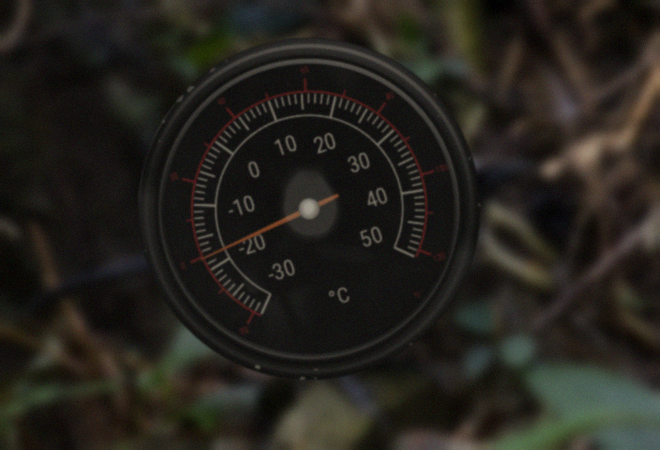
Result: -18 °C
